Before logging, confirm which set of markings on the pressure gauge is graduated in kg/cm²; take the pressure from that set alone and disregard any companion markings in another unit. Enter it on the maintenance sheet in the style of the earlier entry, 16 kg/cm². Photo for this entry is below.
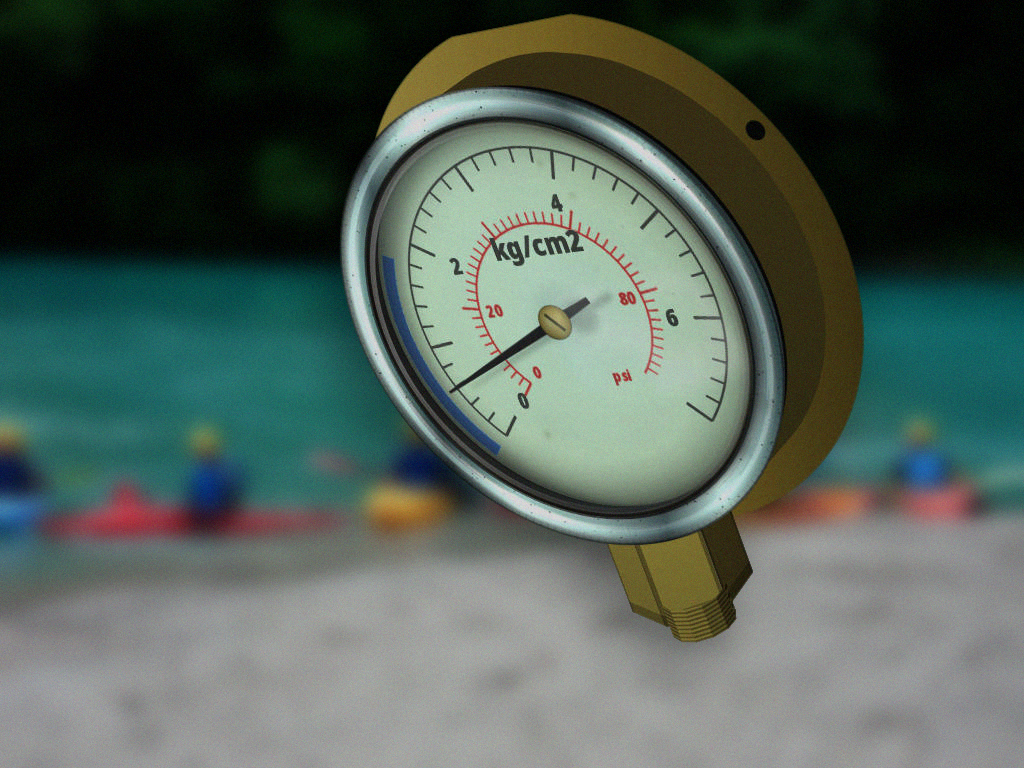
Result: 0.6 kg/cm²
